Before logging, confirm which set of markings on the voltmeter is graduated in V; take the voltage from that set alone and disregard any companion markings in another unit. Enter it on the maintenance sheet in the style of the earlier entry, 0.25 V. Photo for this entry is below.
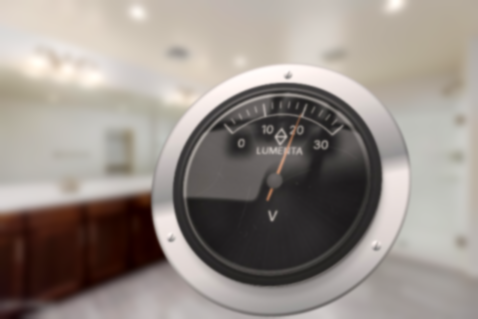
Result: 20 V
